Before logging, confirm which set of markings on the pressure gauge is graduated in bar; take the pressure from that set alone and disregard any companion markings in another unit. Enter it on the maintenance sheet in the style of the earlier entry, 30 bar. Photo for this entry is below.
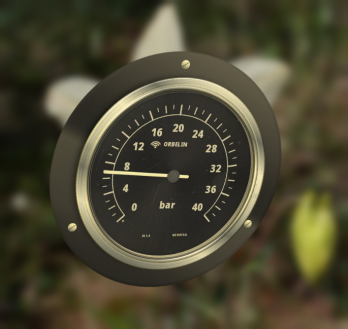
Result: 7 bar
